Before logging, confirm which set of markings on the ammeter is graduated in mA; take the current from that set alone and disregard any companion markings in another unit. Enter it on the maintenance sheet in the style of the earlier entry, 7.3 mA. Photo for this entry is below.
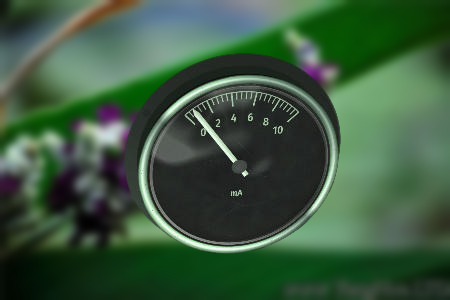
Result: 0.8 mA
